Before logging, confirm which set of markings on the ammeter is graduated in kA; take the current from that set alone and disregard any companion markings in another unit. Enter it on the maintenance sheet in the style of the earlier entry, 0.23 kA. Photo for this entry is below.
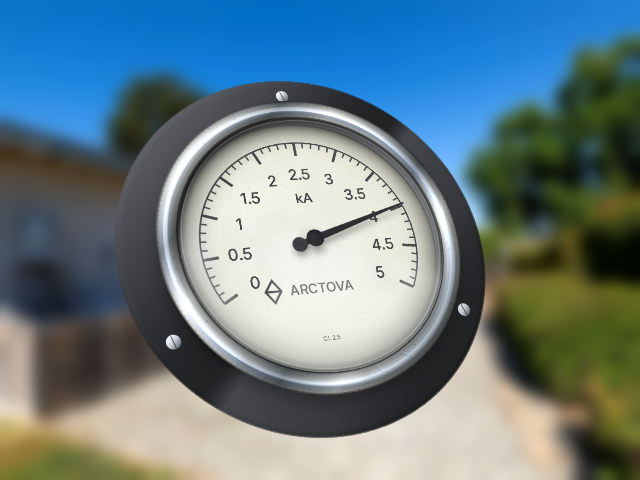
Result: 4 kA
